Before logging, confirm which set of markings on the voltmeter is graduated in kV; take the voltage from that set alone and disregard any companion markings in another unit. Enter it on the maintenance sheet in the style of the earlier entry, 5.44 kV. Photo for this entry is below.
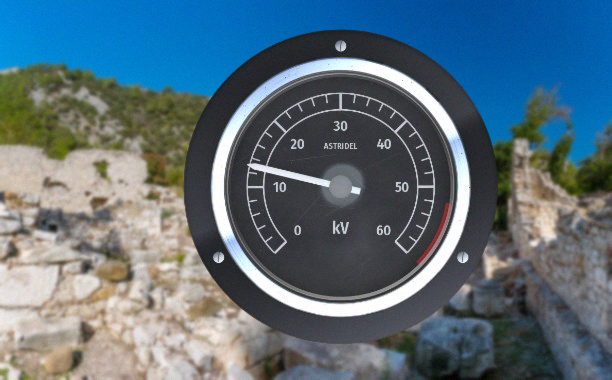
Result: 13 kV
